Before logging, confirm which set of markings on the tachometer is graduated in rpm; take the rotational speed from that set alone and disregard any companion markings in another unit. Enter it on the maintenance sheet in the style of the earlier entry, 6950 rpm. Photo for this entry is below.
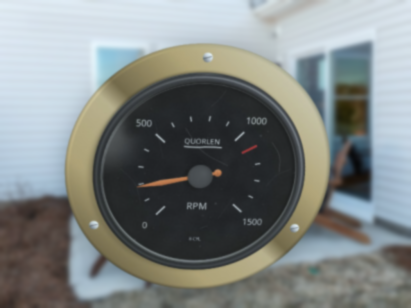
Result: 200 rpm
